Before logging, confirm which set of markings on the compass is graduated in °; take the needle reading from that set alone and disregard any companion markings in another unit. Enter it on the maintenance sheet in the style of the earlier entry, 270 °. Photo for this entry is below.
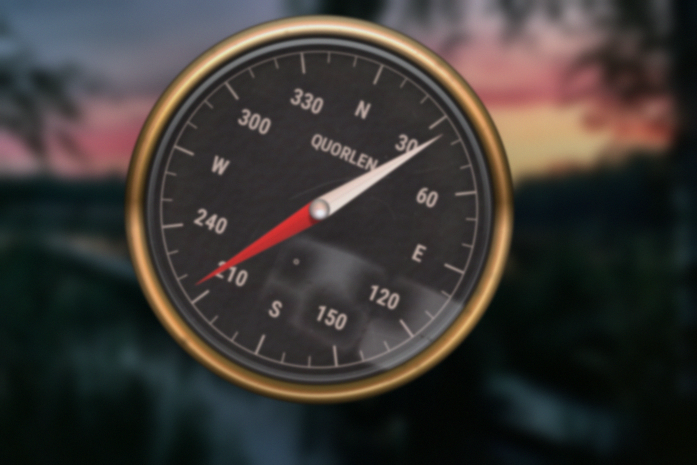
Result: 215 °
